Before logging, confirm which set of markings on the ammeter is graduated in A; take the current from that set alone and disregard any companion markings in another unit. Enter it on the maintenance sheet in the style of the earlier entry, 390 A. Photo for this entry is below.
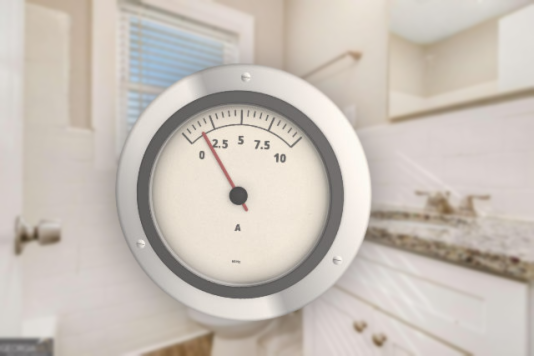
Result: 1.5 A
